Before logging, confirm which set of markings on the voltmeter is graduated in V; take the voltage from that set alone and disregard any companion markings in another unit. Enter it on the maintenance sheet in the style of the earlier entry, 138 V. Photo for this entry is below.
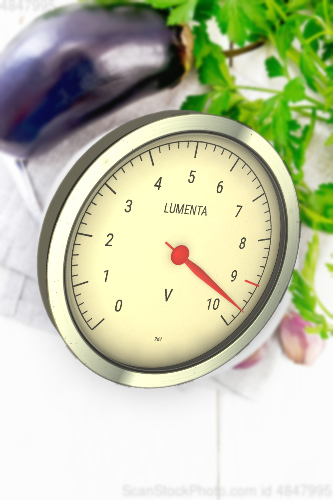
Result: 9.6 V
